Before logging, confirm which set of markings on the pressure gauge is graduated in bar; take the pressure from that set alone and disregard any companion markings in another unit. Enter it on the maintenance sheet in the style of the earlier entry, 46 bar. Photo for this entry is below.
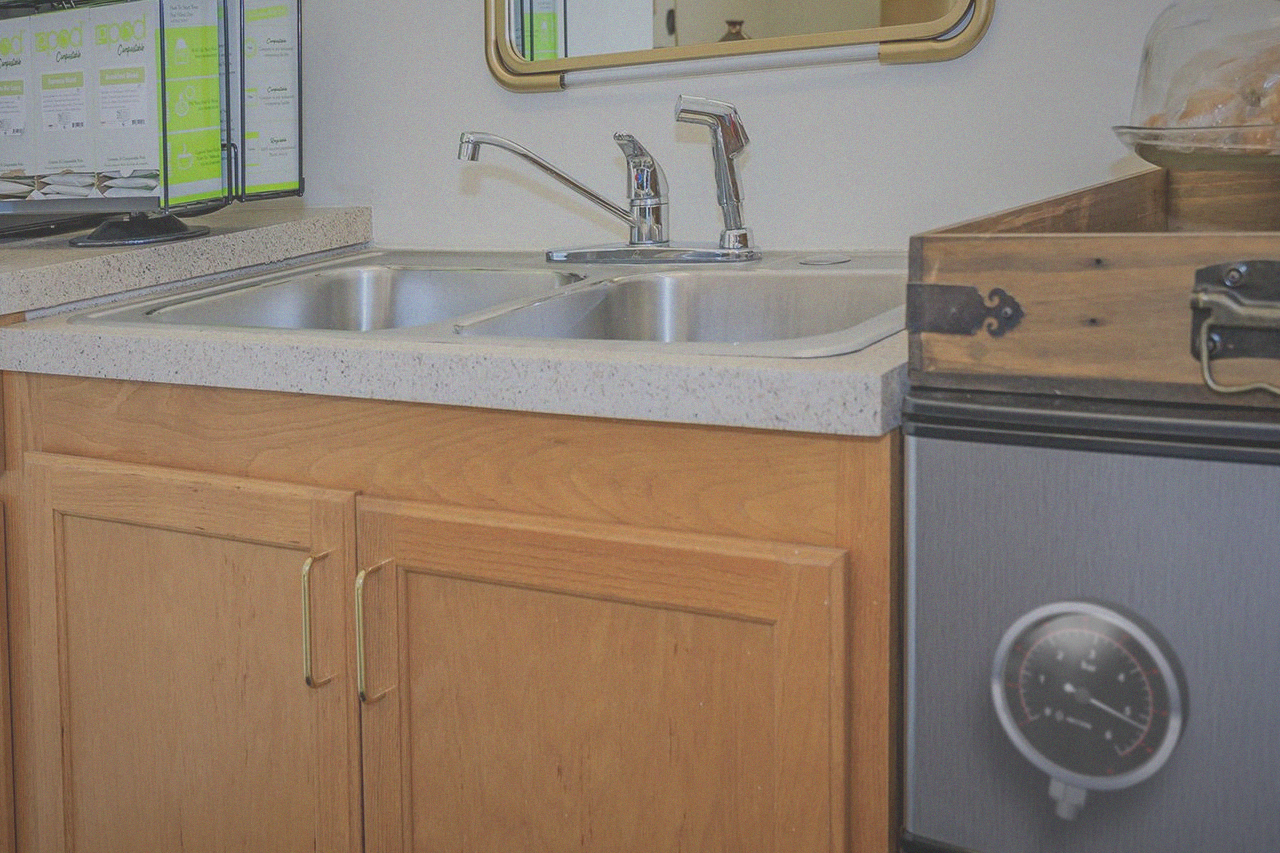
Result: 5.2 bar
